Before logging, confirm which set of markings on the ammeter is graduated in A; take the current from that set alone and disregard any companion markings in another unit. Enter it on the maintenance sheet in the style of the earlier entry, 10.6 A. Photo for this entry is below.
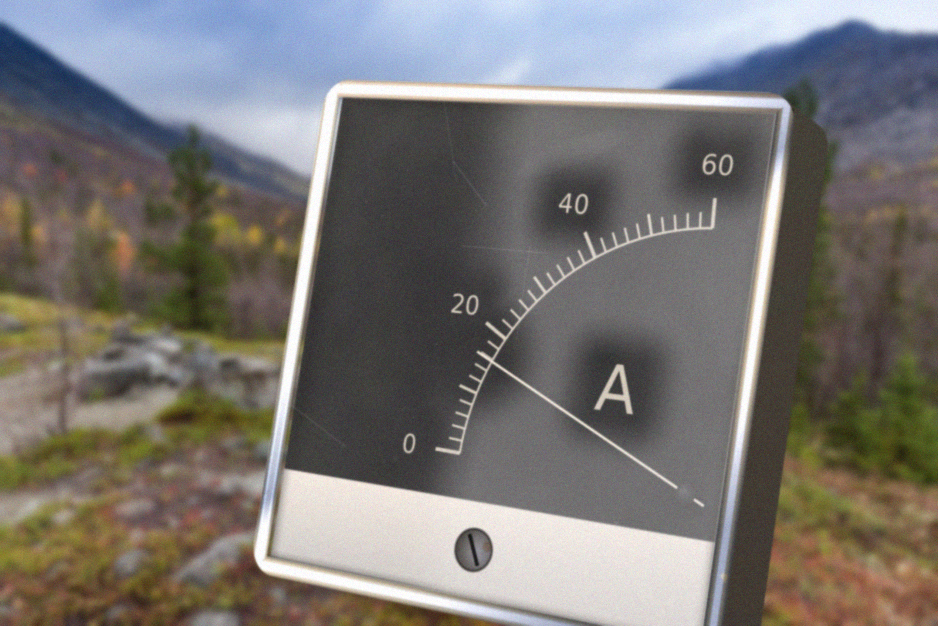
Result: 16 A
